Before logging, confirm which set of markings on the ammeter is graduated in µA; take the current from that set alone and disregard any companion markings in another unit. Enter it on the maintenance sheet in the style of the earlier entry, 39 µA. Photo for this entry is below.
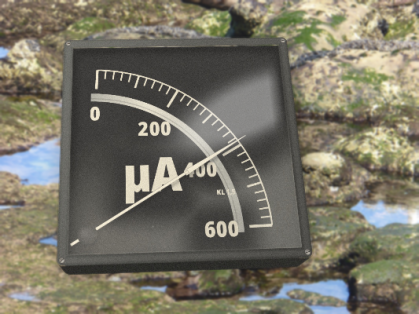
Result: 390 µA
